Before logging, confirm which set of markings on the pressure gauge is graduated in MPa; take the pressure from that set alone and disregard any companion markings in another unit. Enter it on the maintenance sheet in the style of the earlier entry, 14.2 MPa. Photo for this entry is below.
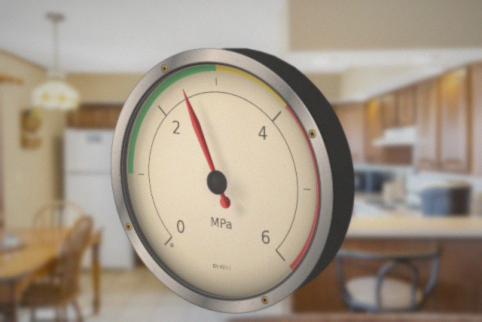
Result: 2.5 MPa
